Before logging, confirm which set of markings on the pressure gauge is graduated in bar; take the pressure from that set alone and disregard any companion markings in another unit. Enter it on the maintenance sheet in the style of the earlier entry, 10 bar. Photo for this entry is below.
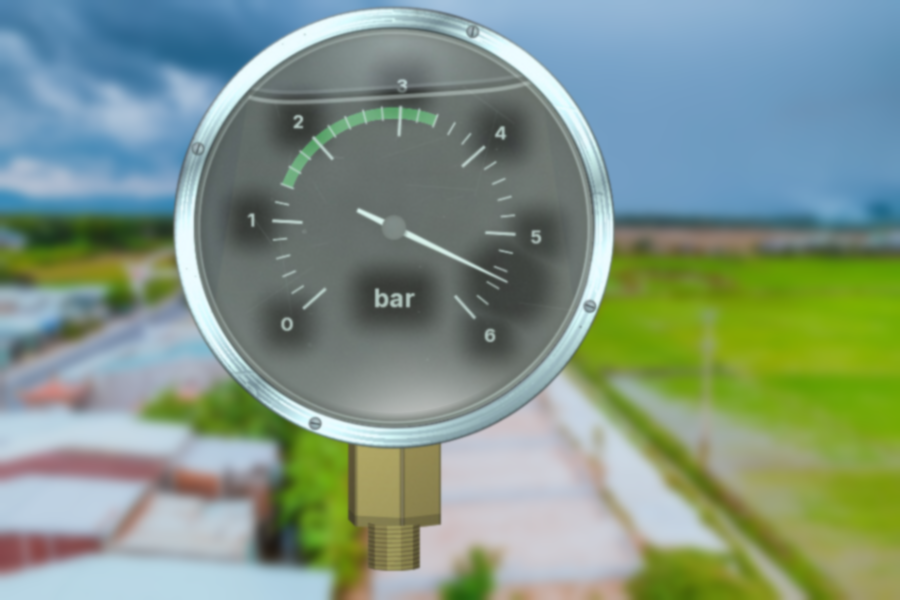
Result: 5.5 bar
